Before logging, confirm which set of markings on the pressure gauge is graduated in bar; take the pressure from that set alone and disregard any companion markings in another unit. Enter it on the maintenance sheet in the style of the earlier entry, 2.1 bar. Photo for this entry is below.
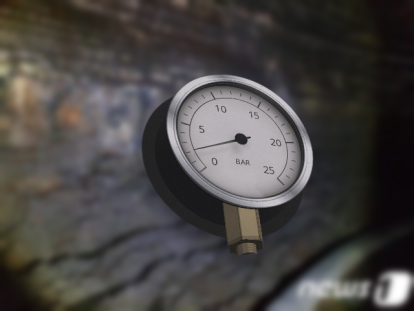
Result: 2 bar
